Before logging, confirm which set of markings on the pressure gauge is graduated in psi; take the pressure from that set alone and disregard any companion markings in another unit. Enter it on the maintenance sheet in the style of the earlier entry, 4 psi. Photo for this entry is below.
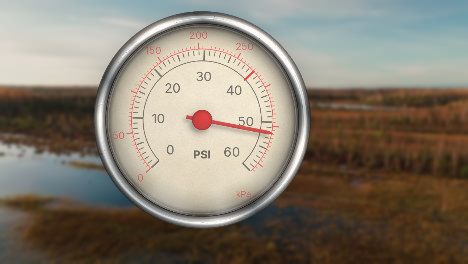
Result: 52 psi
